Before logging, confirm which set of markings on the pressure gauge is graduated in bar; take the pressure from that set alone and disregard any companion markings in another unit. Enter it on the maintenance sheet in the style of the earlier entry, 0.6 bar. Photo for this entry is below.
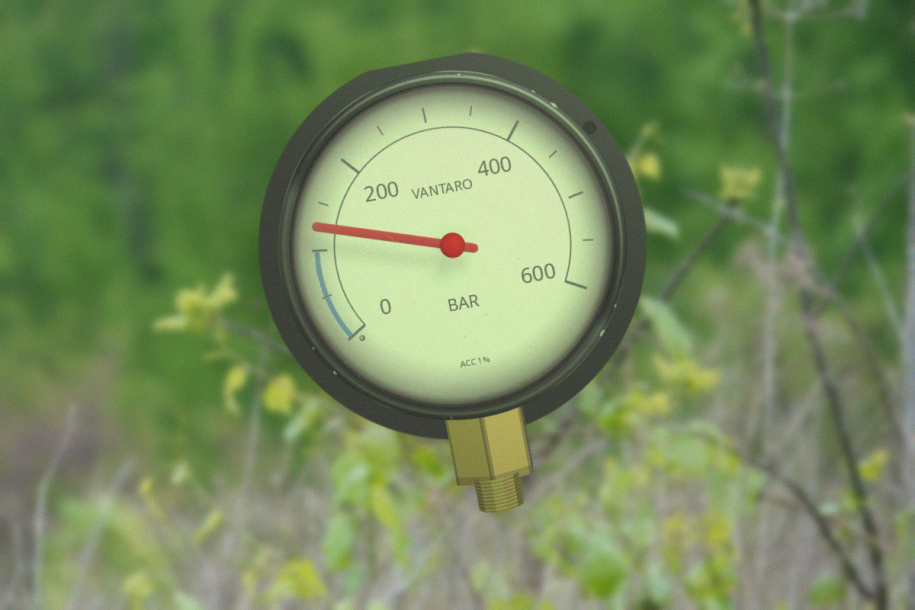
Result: 125 bar
